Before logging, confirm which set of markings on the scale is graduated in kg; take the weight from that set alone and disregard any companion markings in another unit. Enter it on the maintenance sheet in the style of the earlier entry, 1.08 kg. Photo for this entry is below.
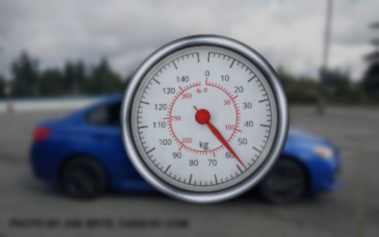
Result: 58 kg
